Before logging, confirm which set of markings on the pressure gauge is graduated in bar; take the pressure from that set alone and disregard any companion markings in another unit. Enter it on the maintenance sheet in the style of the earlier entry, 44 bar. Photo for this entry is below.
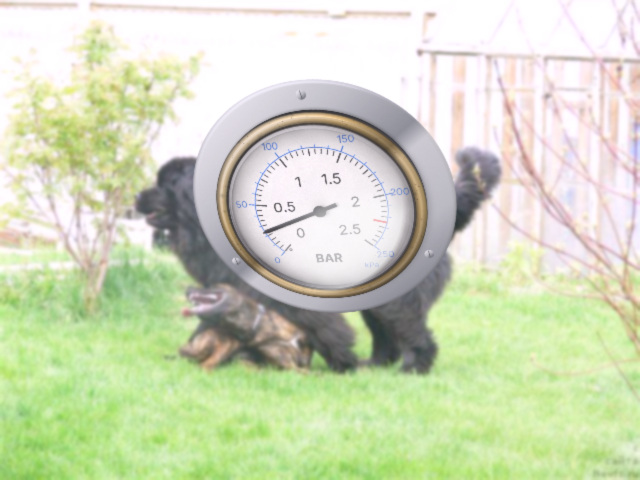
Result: 0.25 bar
